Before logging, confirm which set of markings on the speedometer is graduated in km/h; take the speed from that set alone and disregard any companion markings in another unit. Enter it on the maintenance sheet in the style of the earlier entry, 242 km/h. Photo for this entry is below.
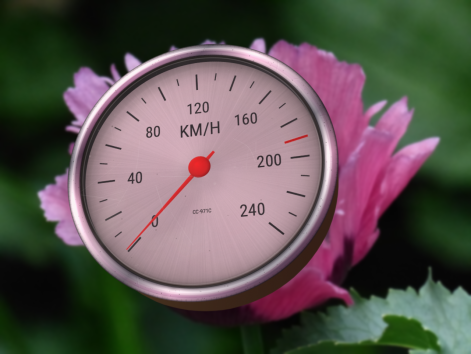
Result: 0 km/h
